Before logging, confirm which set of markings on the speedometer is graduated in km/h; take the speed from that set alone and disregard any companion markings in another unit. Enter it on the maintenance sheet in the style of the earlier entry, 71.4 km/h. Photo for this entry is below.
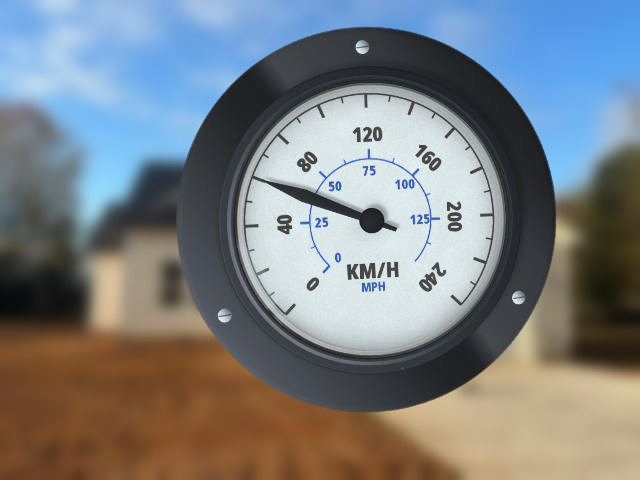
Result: 60 km/h
